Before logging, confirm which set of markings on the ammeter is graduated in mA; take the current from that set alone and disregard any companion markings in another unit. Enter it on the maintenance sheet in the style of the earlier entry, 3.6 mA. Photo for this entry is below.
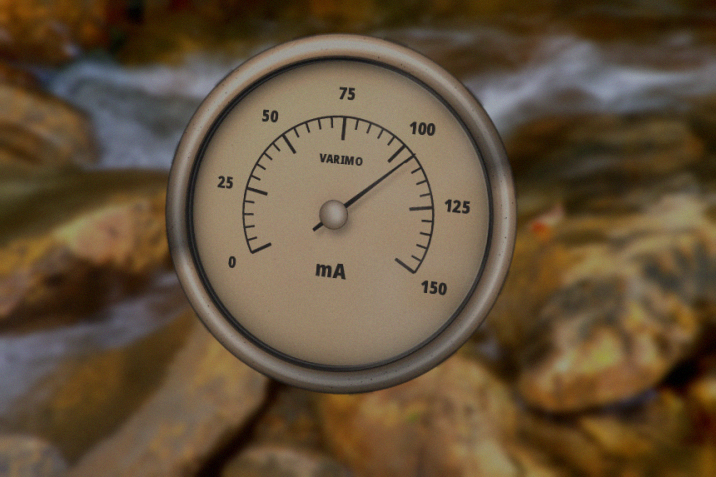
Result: 105 mA
